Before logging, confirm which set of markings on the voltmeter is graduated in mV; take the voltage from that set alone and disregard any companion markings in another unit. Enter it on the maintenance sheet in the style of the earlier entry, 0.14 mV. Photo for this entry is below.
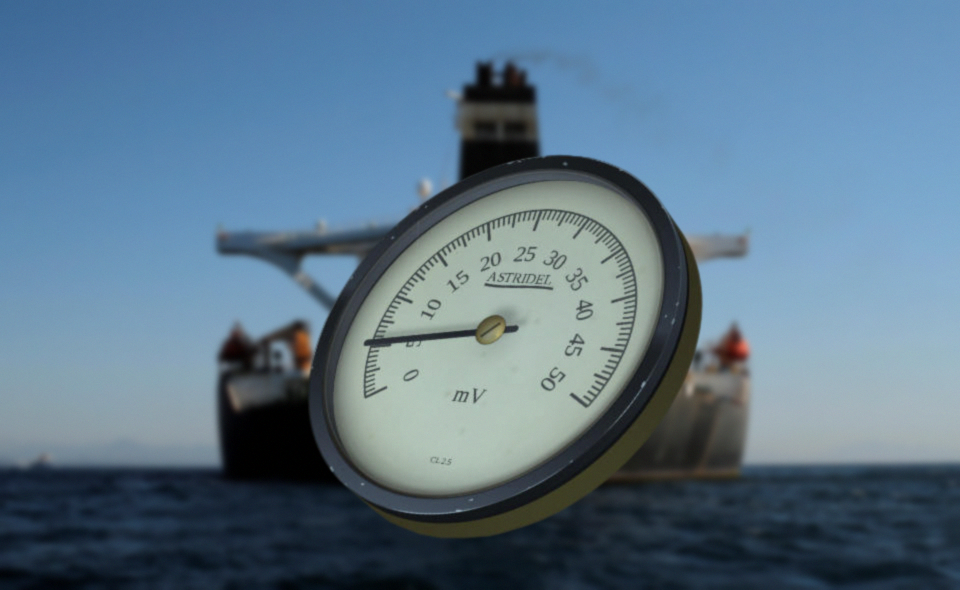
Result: 5 mV
